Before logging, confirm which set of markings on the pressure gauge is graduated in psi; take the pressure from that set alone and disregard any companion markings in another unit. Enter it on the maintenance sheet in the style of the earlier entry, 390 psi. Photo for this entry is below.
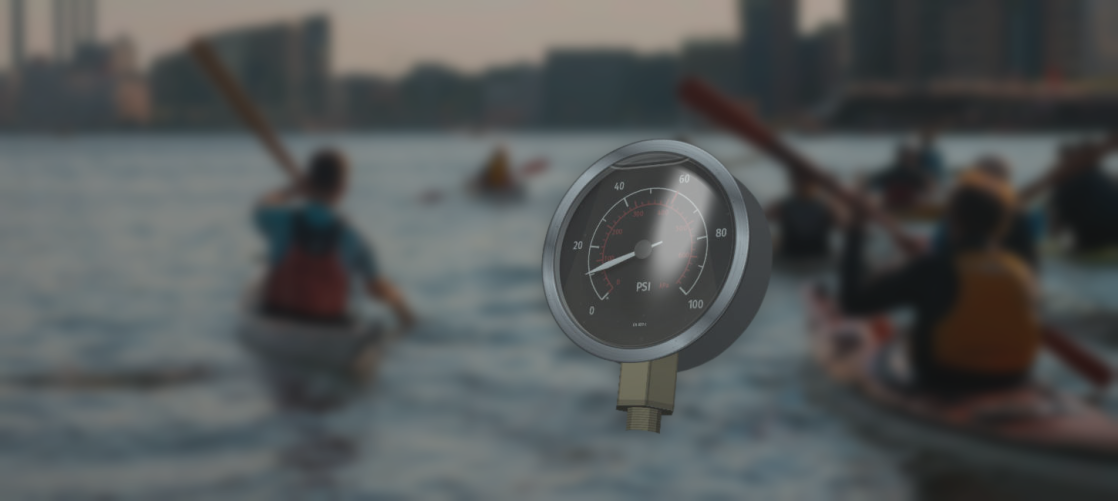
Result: 10 psi
